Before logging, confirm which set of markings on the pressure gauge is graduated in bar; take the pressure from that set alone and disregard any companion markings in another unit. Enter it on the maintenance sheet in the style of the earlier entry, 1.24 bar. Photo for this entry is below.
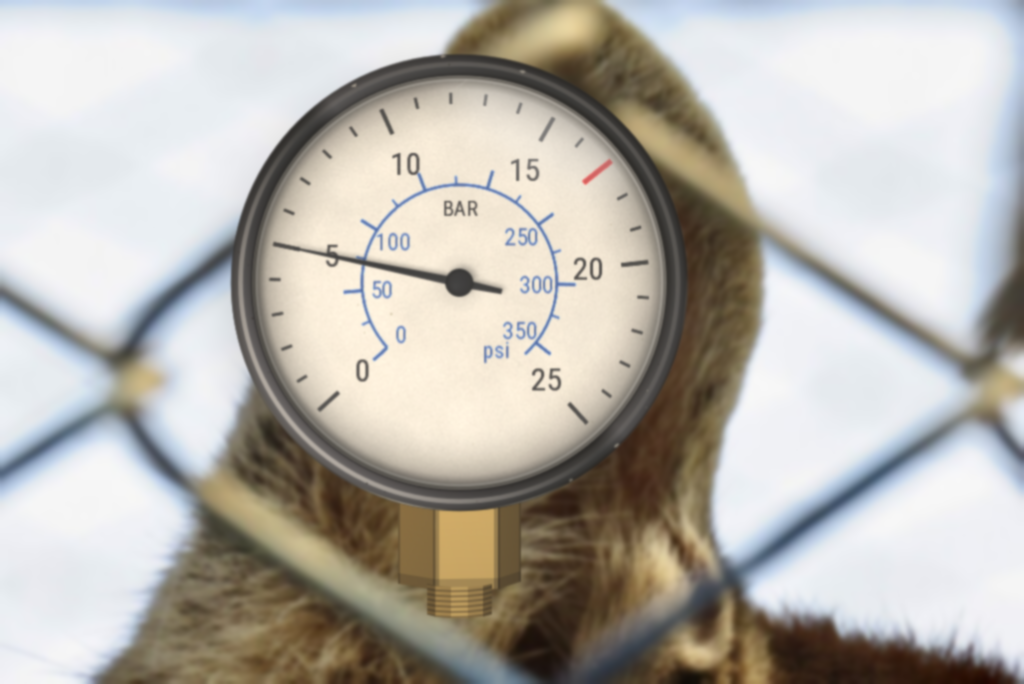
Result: 5 bar
